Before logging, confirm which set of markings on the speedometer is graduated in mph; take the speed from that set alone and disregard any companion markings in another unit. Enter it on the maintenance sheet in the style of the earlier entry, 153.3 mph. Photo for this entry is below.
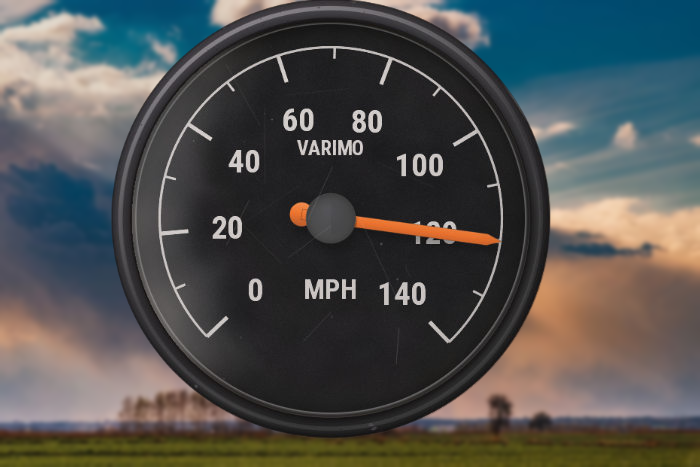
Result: 120 mph
